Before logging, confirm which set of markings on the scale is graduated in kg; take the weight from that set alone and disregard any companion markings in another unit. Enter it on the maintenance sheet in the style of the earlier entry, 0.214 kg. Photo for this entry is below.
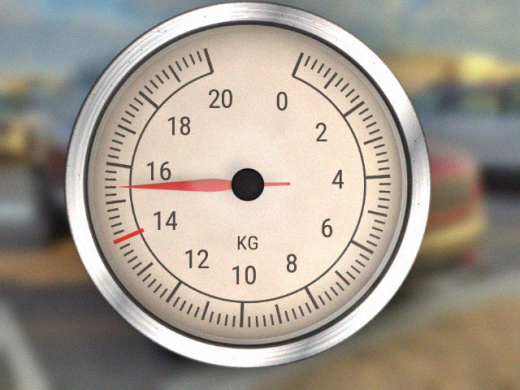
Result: 15.4 kg
